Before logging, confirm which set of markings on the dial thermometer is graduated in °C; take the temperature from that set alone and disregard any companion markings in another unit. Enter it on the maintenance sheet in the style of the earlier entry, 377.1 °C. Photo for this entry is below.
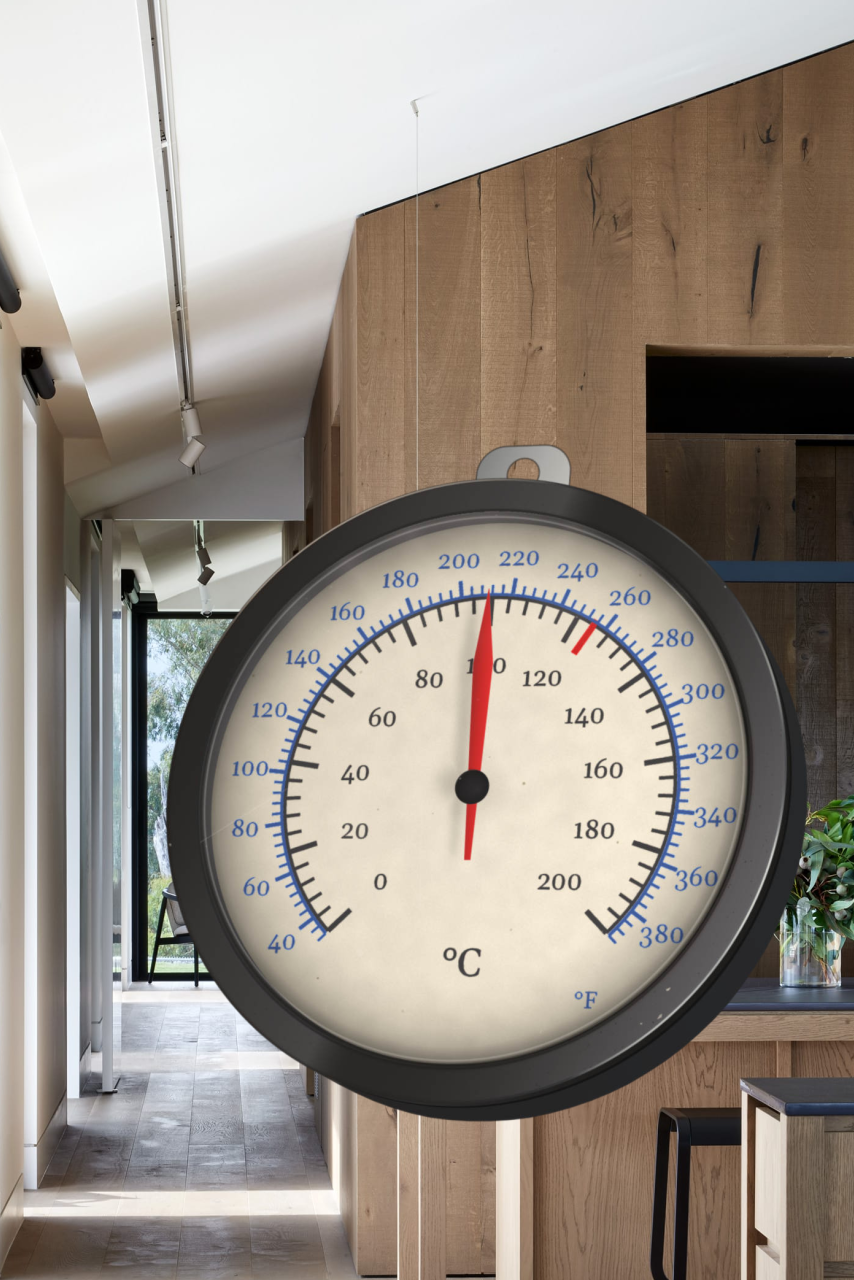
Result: 100 °C
